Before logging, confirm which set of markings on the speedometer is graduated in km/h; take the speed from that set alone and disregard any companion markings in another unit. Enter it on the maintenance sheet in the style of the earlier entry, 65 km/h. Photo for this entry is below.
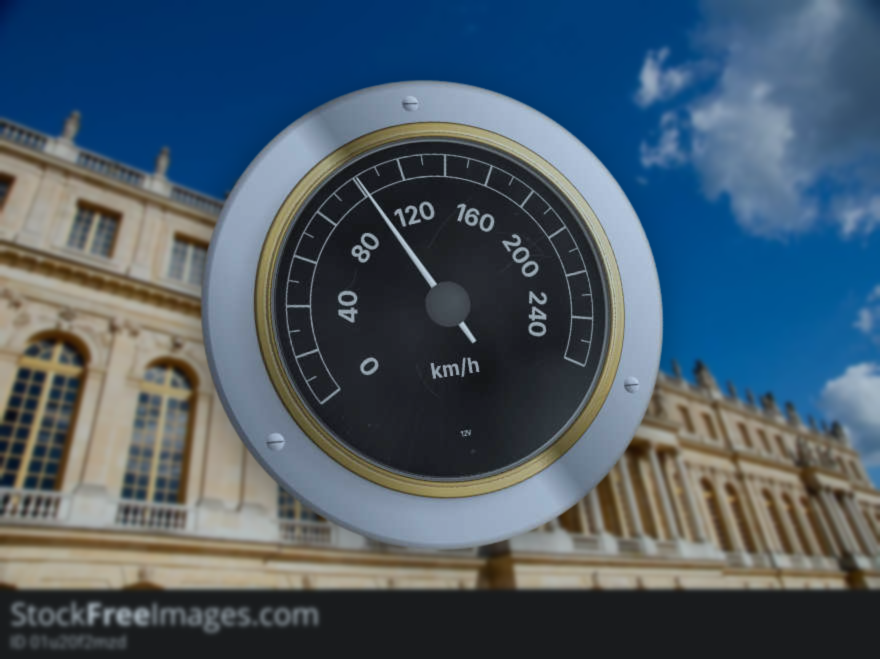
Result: 100 km/h
